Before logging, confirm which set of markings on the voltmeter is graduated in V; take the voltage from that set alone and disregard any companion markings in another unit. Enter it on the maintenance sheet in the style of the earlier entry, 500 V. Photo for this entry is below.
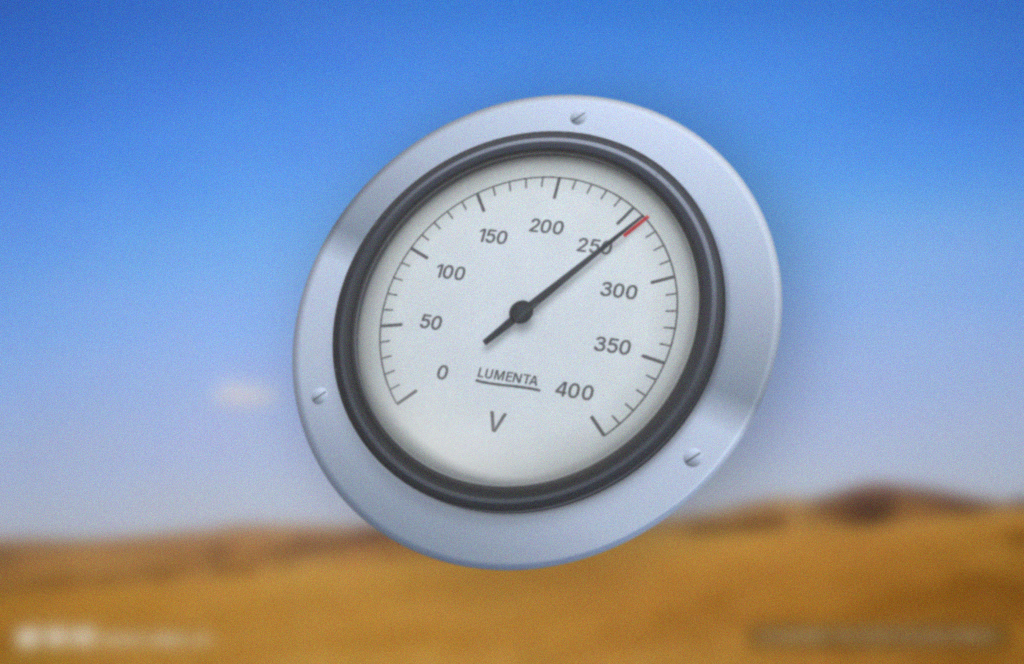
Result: 260 V
